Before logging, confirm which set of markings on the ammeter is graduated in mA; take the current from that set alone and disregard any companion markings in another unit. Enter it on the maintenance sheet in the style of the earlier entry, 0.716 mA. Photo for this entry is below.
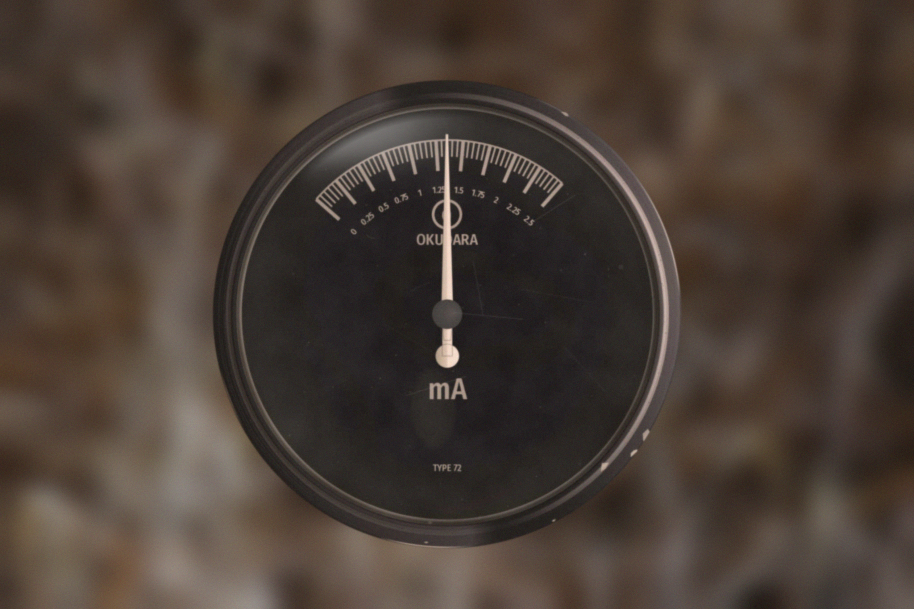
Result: 1.35 mA
